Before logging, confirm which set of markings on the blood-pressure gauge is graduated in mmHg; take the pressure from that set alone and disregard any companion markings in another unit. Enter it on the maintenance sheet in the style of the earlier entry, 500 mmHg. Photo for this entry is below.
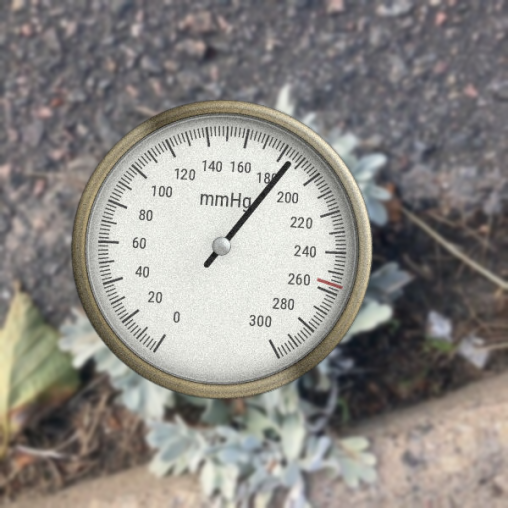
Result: 186 mmHg
